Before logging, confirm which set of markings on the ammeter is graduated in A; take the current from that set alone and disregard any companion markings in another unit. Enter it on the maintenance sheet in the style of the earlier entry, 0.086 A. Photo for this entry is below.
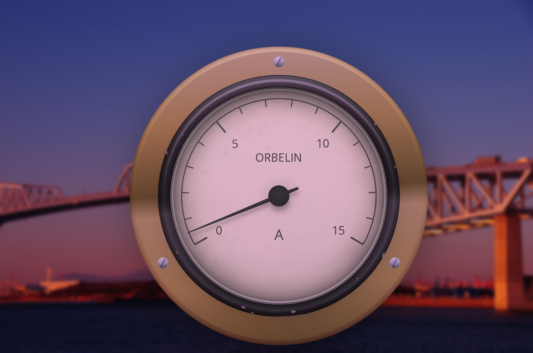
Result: 0.5 A
